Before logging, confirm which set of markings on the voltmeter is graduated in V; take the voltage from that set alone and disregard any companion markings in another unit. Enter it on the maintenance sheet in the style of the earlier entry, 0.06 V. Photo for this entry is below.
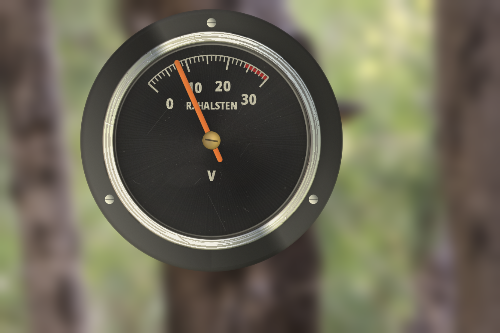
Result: 8 V
